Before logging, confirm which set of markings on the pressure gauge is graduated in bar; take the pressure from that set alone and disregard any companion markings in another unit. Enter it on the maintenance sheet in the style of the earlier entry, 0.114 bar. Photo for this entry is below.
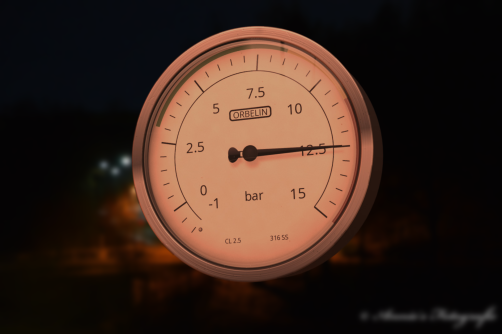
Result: 12.5 bar
